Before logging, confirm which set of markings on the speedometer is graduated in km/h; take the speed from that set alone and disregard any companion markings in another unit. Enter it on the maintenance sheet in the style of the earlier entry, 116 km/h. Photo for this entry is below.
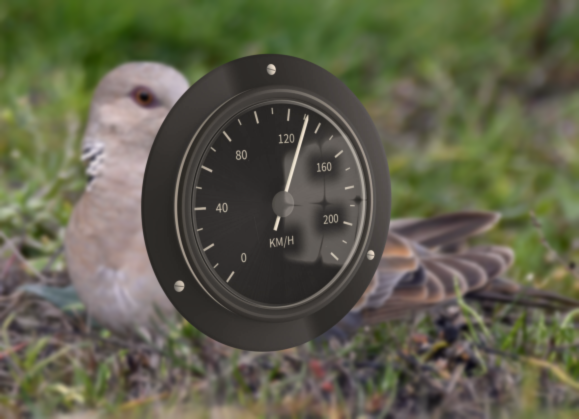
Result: 130 km/h
